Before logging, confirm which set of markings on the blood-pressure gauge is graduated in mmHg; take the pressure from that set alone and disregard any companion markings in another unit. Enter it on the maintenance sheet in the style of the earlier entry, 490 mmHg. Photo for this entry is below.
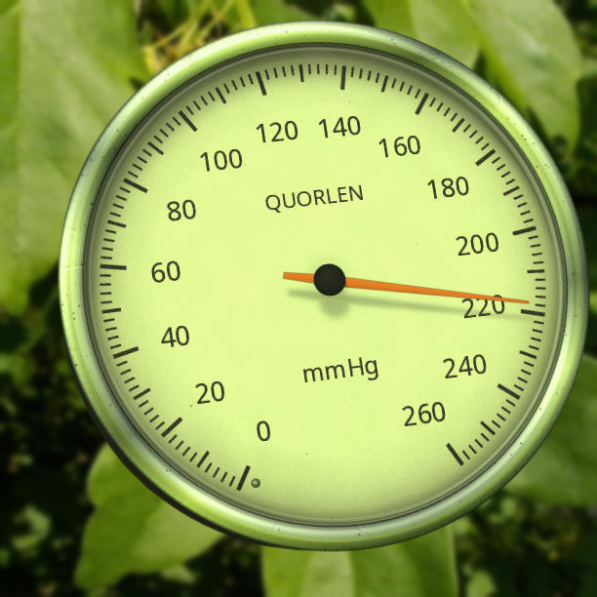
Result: 218 mmHg
